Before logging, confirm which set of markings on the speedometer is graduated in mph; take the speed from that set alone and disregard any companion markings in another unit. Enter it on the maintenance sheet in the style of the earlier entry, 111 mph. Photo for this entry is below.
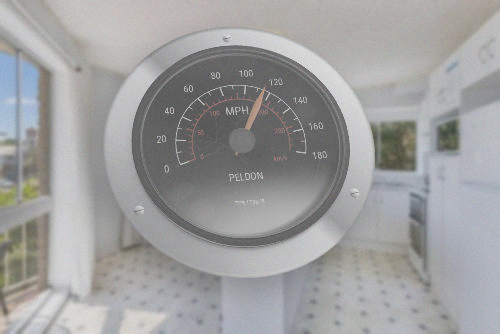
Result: 115 mph
